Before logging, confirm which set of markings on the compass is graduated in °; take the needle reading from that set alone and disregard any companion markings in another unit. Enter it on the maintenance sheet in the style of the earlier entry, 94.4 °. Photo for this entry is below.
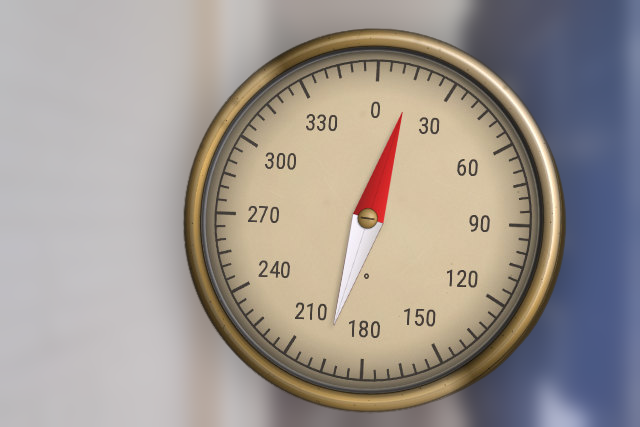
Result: 15 °
